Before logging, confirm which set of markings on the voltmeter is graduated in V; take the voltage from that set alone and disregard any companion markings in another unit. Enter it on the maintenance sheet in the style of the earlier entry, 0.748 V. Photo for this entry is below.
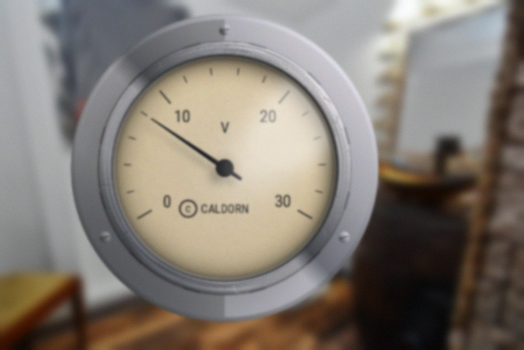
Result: 8 V
